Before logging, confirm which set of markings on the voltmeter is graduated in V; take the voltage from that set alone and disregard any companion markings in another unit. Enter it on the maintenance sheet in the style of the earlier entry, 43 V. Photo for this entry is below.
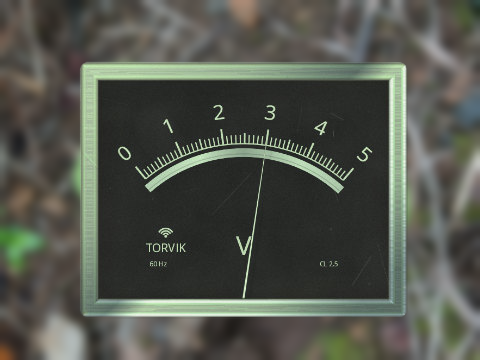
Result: 3 V
